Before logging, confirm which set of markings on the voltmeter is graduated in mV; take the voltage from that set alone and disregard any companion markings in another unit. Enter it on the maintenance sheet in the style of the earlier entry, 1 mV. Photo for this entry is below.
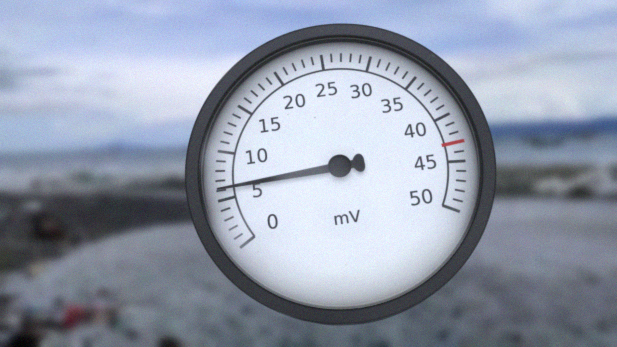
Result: 6 mV
